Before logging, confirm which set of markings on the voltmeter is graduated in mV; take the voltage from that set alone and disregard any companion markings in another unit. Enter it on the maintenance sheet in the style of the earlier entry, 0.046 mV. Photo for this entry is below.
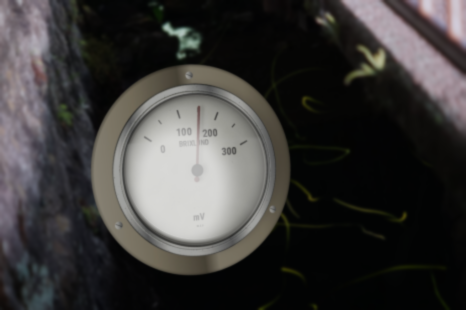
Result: 150 mV
